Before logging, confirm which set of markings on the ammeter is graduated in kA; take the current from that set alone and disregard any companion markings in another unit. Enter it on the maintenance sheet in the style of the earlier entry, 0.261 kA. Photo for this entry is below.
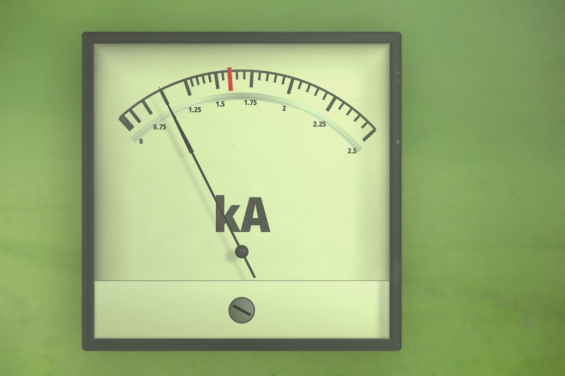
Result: 1 kA
